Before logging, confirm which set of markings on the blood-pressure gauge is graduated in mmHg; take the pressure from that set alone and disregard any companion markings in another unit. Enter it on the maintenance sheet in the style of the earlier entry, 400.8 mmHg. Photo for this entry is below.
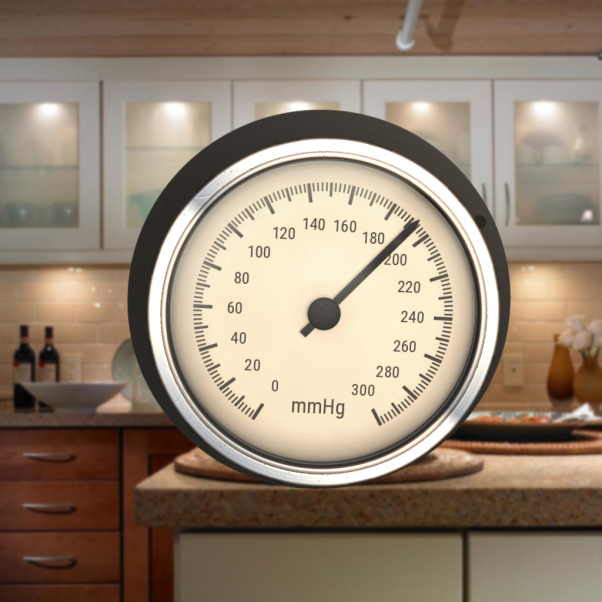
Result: 192 mmHg
